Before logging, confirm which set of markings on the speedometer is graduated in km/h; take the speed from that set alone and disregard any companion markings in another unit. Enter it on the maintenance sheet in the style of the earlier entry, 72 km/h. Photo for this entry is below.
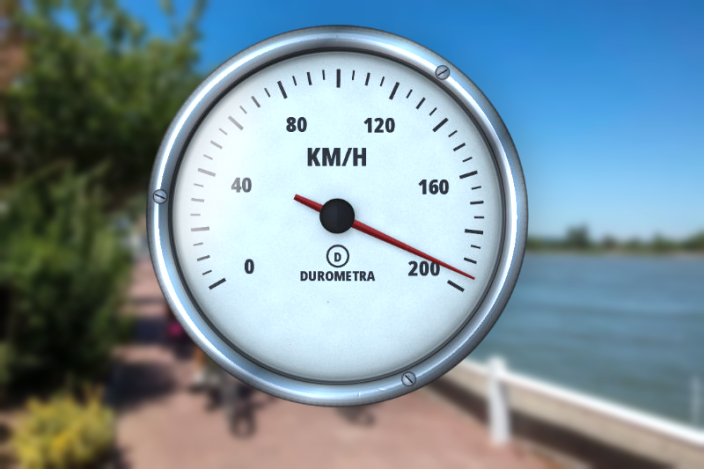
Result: 195 km/h
